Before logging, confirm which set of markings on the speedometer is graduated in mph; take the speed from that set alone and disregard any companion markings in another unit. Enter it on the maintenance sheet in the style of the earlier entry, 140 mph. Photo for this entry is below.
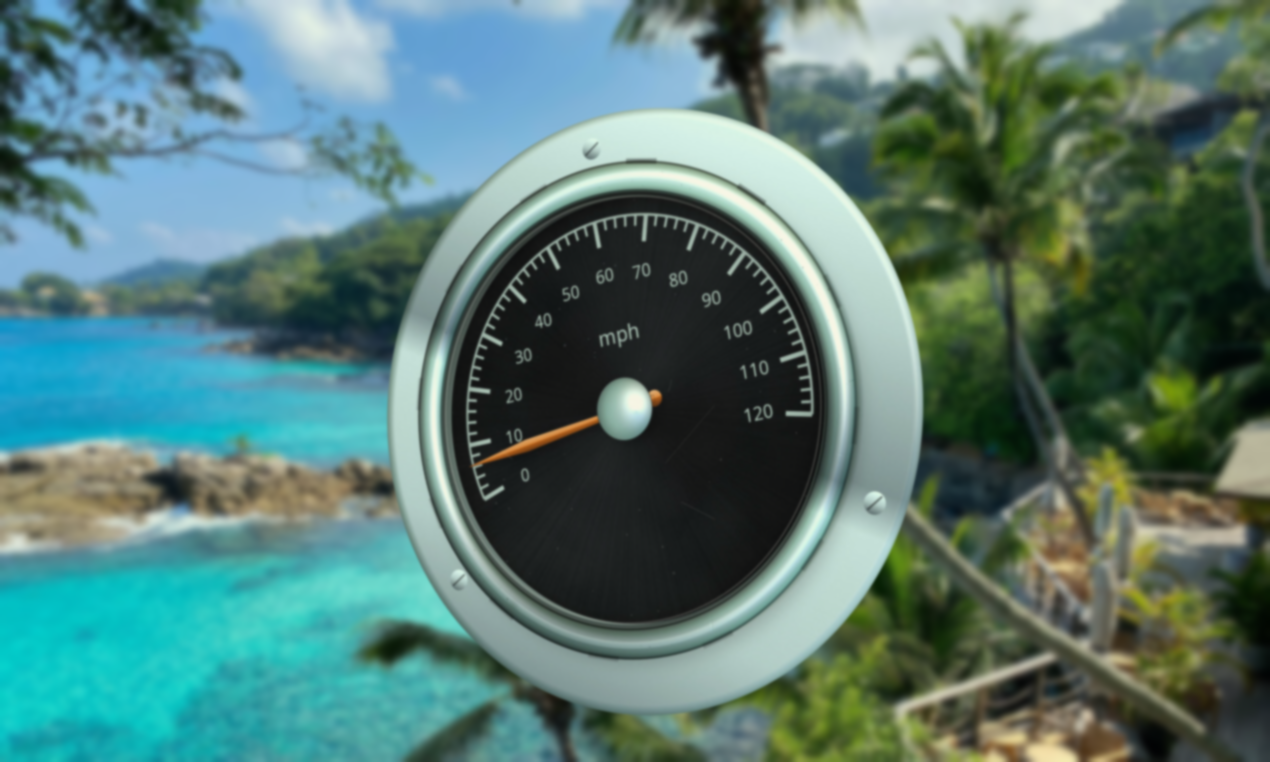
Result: 6 mph
